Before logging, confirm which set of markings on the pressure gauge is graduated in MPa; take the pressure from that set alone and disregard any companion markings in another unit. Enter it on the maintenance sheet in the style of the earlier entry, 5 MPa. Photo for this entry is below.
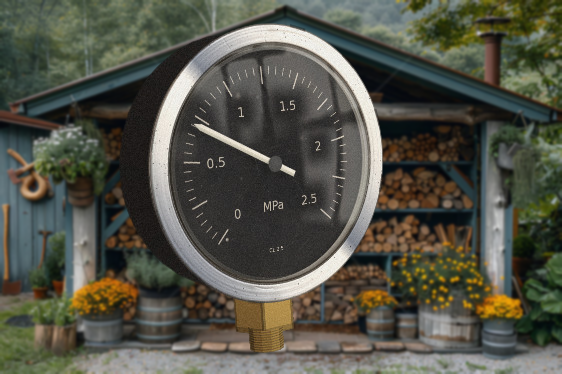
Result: 0.7 MPa
